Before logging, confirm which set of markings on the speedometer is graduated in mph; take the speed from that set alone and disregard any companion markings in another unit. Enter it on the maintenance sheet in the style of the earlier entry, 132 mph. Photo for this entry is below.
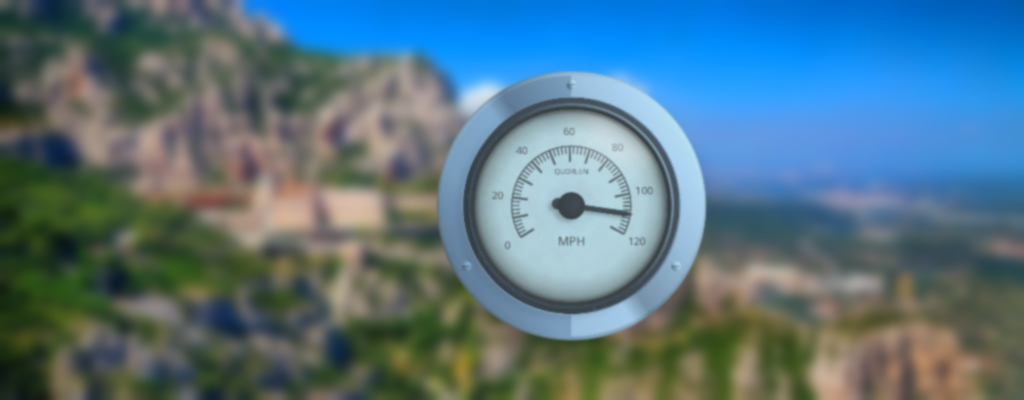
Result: 110 mph
